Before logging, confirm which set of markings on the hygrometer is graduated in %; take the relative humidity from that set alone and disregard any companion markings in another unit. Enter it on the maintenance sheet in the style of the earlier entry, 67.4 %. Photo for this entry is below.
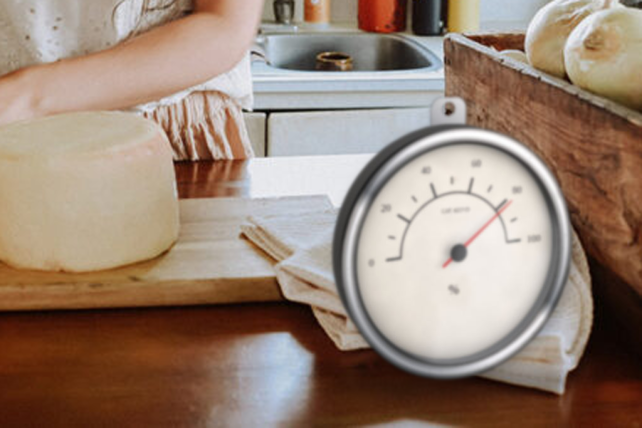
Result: 80 %
